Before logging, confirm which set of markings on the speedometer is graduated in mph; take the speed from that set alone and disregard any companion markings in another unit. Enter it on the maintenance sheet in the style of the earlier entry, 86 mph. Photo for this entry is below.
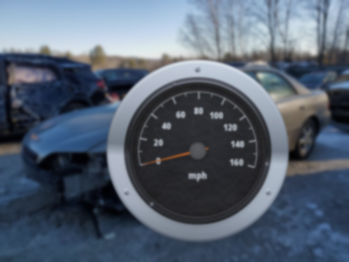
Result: 0 mph
